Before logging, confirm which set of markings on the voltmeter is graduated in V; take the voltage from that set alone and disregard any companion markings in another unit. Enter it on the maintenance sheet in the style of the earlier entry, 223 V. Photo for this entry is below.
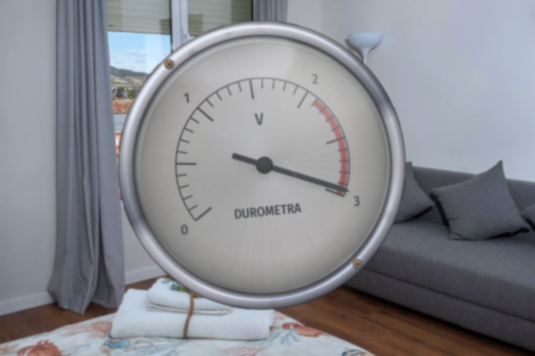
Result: 2.95 V
